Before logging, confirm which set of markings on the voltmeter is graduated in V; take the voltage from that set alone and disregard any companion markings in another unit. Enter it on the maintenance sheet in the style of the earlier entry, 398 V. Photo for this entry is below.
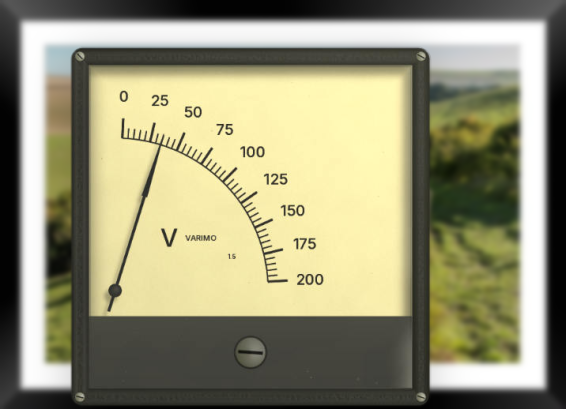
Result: 35 V
